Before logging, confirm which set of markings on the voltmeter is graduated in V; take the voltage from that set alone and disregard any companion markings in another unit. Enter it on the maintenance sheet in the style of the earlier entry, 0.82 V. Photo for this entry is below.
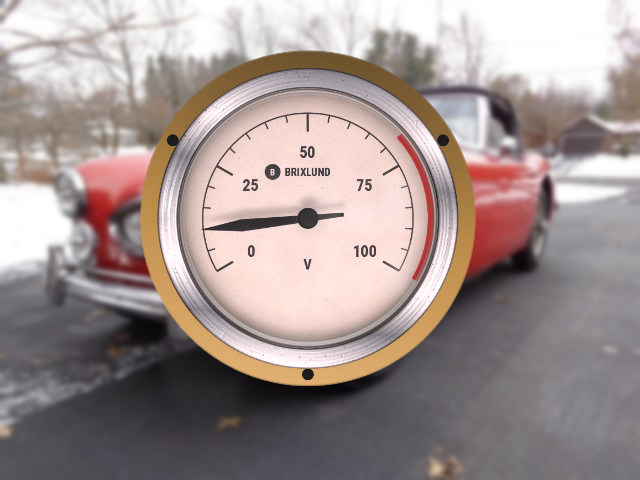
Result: 10 V
